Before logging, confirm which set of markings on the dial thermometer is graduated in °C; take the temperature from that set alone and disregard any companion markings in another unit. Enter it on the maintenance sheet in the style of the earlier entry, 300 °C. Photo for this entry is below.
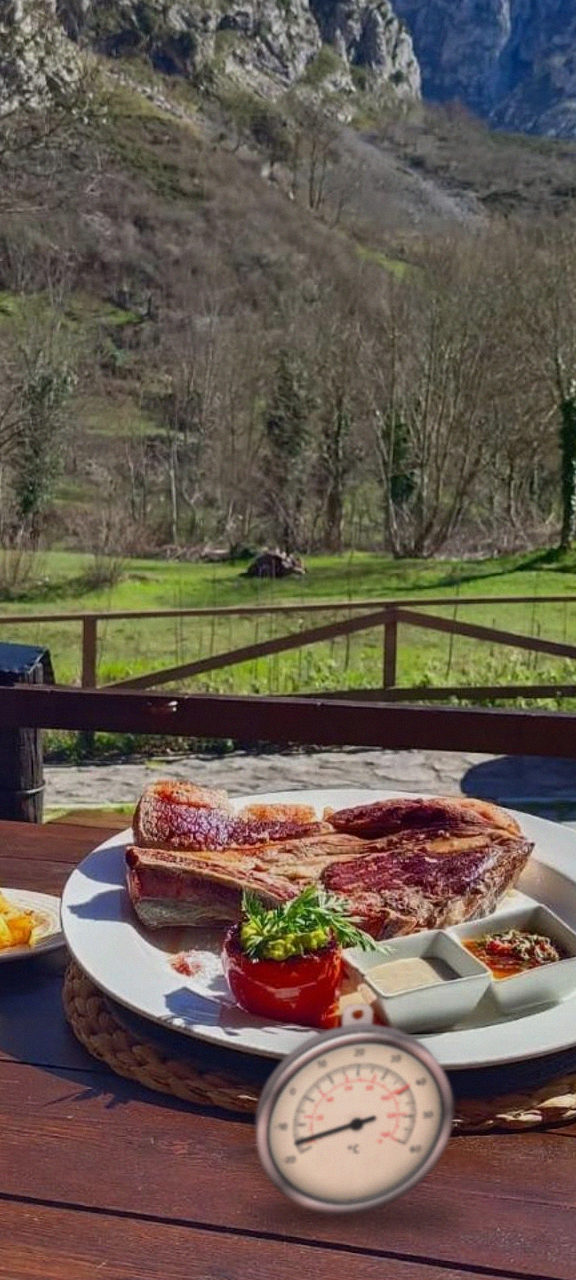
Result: -15 °C
